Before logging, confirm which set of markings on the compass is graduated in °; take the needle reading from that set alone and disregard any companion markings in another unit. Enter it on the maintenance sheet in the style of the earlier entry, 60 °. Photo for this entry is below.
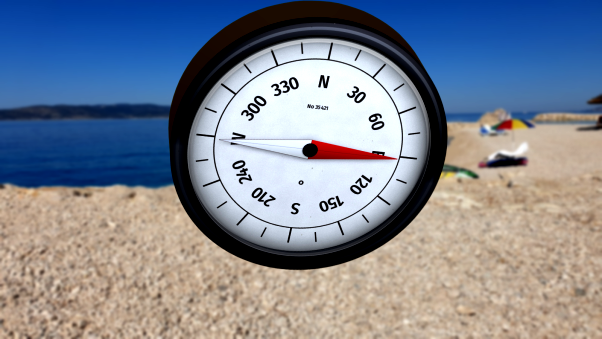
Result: 90 °
